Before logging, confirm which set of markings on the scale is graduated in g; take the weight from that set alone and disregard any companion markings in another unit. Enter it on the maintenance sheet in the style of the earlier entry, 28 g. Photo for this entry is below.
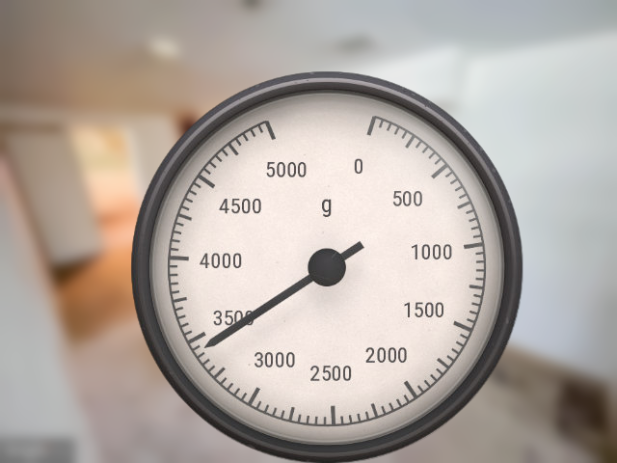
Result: 3425 g
